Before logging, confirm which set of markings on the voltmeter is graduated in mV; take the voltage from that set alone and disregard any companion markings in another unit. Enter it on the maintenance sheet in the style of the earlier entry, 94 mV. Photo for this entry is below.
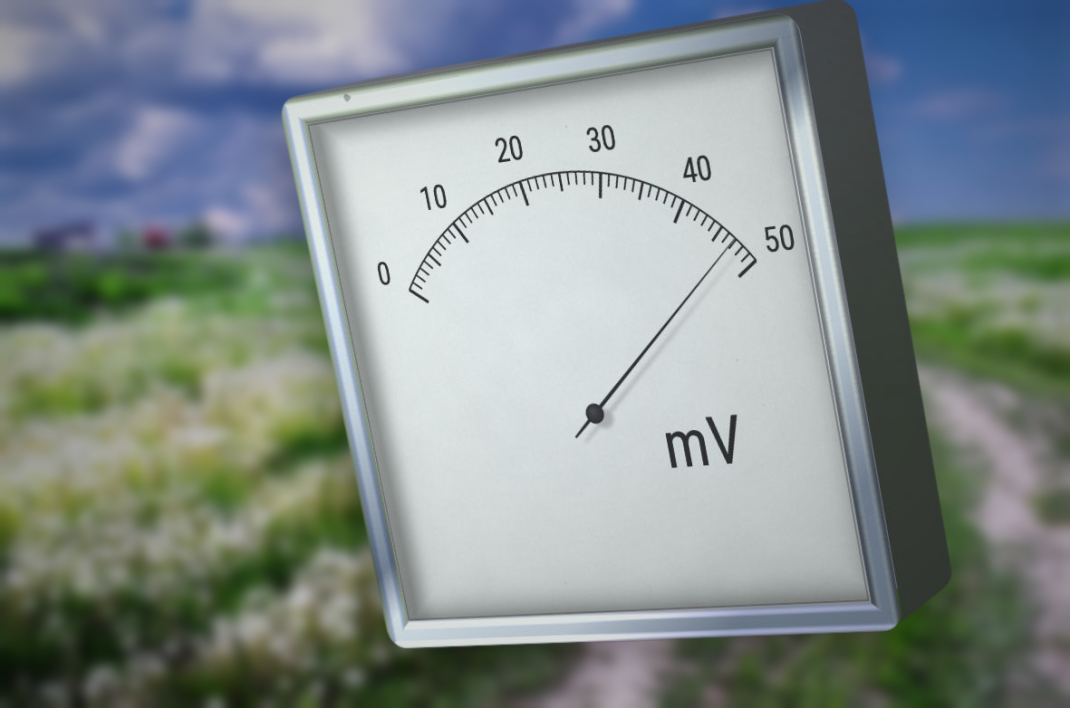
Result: 47 mV
